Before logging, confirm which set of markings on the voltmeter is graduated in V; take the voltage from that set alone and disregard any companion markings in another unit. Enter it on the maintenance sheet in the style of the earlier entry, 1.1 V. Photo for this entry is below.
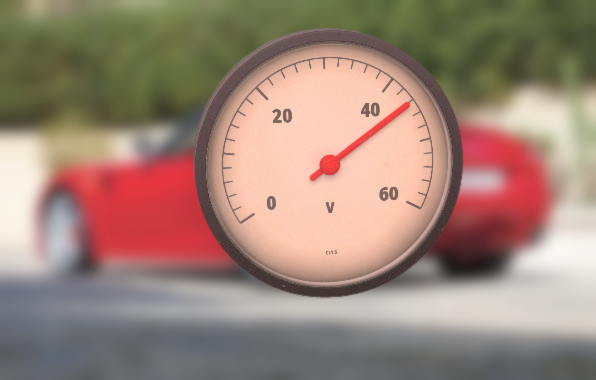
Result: 44 V
